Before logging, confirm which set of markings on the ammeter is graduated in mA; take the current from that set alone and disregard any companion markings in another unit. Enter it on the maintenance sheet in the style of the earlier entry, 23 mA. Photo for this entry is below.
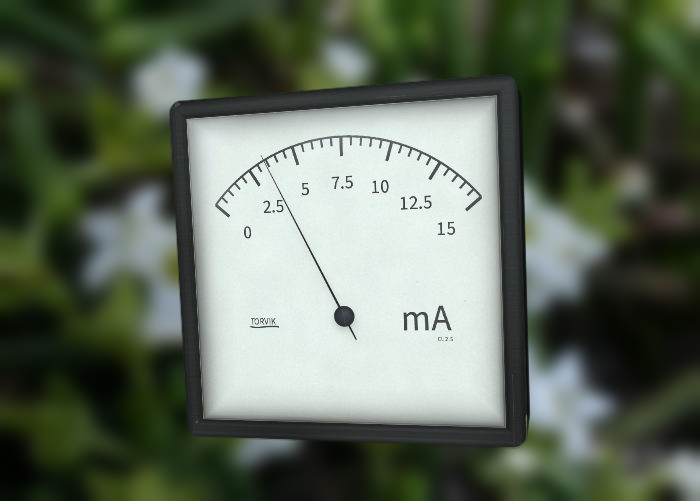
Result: 3.5 mA
